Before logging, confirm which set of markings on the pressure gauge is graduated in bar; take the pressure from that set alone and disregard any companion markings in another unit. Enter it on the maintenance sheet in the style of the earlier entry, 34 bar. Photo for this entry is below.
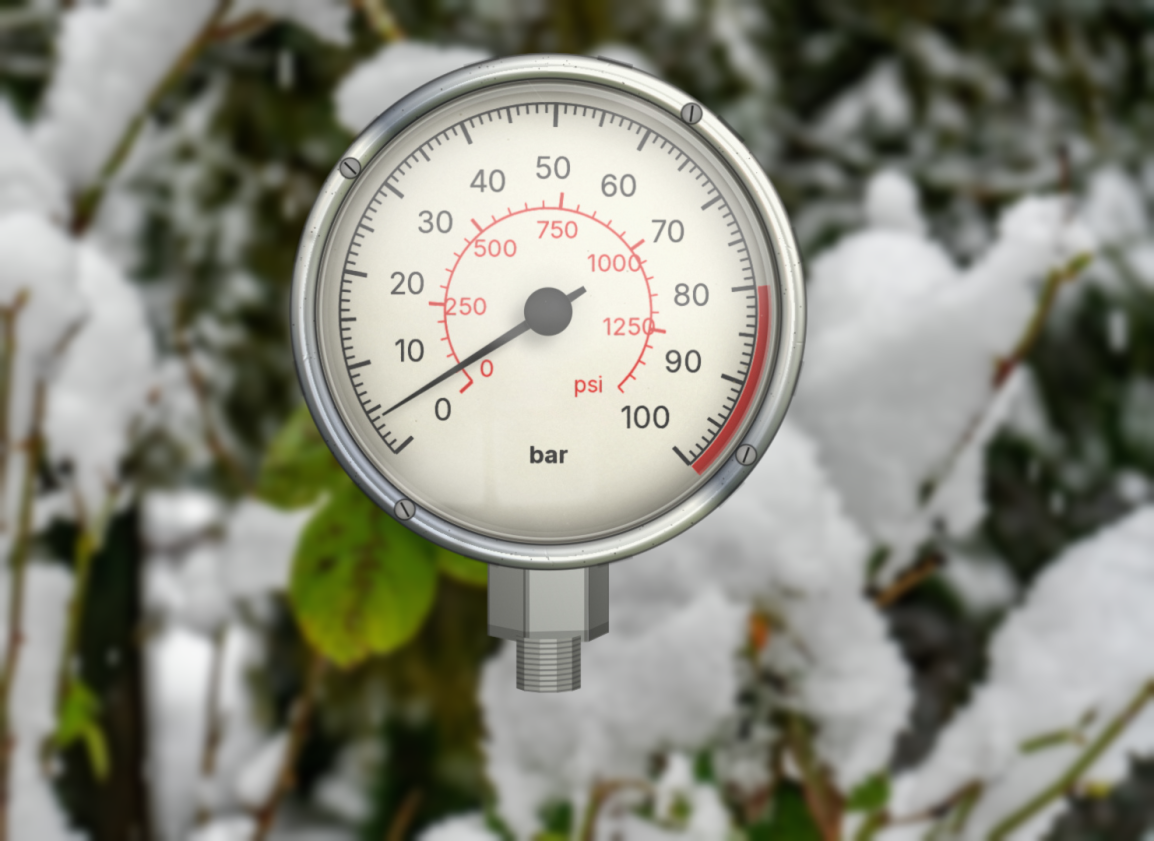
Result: 4 bar
